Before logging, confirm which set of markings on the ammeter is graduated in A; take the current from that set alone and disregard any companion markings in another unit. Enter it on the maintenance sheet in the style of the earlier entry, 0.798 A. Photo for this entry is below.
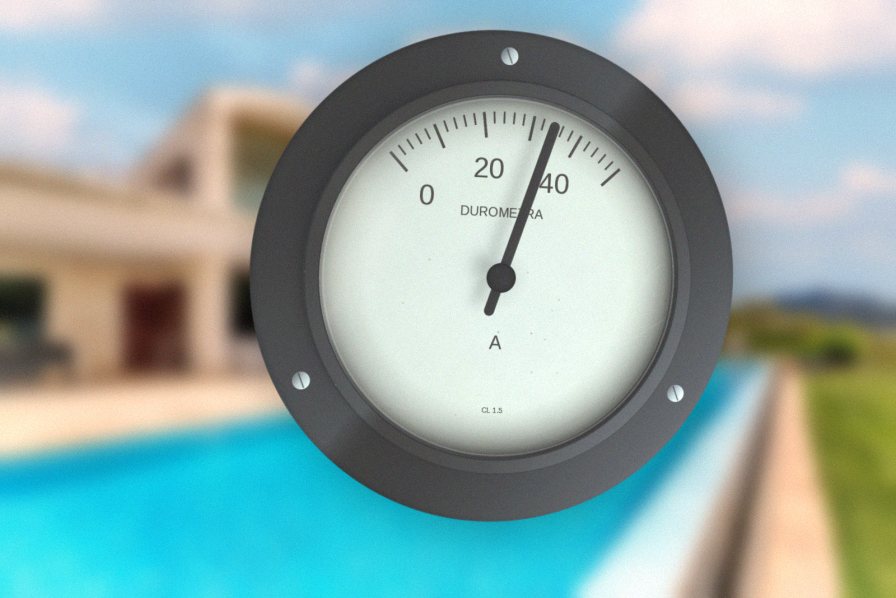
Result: 34 A
